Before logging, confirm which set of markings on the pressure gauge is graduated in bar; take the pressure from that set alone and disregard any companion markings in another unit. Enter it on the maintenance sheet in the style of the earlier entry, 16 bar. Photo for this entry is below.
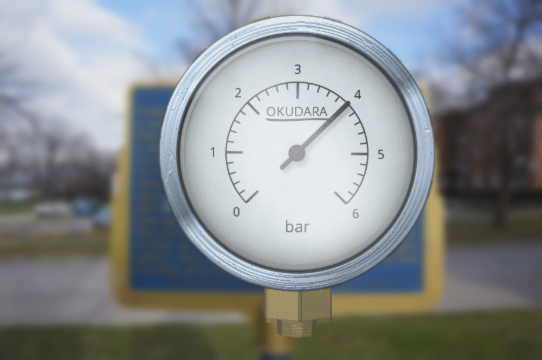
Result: 4 bar
